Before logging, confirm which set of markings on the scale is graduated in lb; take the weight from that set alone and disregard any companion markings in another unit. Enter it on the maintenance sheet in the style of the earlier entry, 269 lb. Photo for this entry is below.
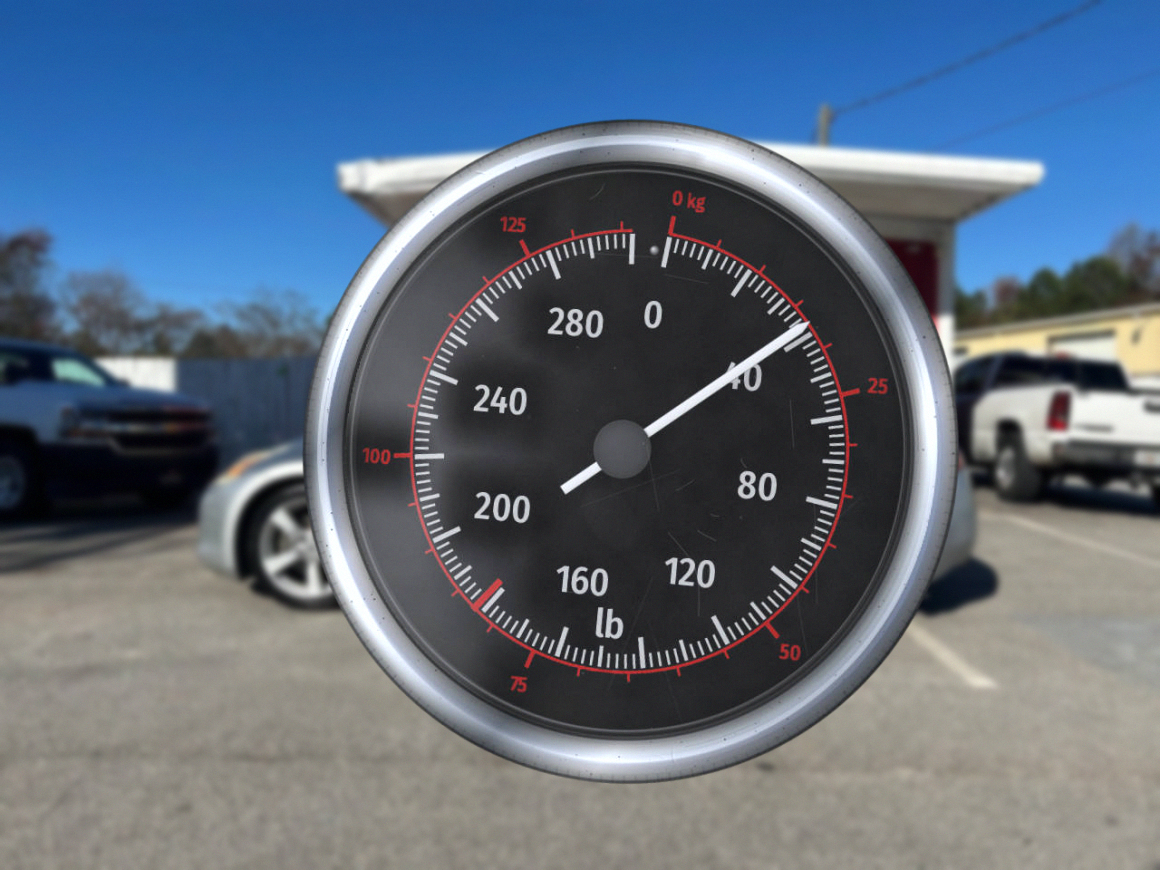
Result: 38 lb
